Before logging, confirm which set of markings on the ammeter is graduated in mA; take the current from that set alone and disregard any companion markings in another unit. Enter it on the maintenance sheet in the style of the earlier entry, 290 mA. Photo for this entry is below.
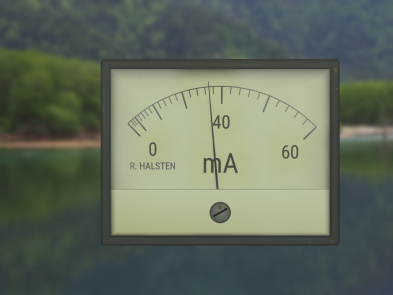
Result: 37 mA
